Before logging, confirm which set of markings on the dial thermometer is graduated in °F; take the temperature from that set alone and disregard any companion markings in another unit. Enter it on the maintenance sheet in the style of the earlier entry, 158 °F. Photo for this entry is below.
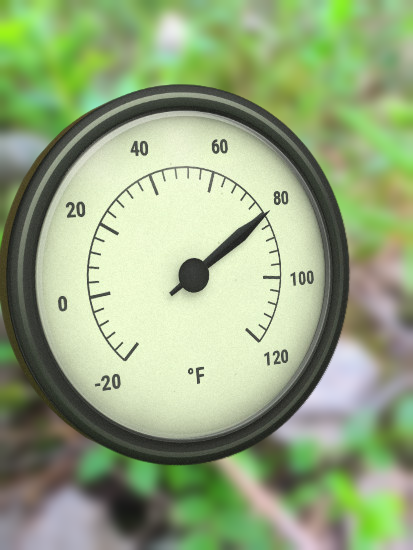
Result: 80 °F
